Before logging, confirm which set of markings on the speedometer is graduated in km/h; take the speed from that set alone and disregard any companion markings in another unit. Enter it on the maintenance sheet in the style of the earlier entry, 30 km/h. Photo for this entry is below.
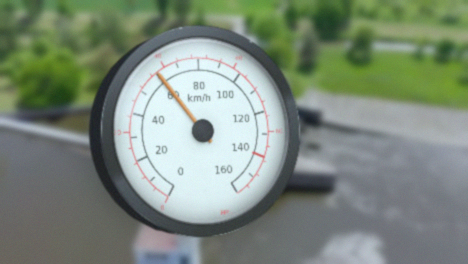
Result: 60 km/h
